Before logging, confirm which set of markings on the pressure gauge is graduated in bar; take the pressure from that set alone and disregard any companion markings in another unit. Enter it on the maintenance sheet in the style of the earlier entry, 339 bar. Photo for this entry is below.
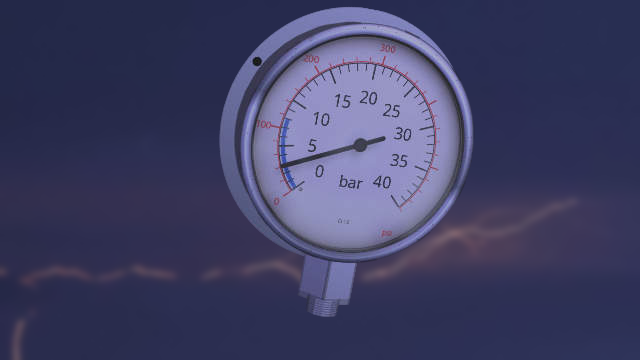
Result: 3 bar
